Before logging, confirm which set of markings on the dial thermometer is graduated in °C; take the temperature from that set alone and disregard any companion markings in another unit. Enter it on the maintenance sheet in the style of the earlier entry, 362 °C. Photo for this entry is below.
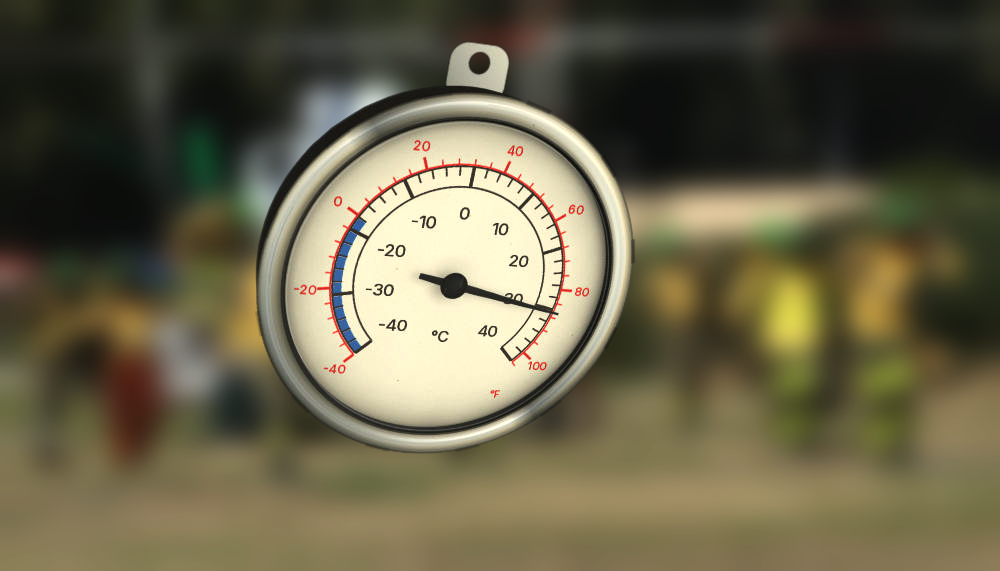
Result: 30 °C
